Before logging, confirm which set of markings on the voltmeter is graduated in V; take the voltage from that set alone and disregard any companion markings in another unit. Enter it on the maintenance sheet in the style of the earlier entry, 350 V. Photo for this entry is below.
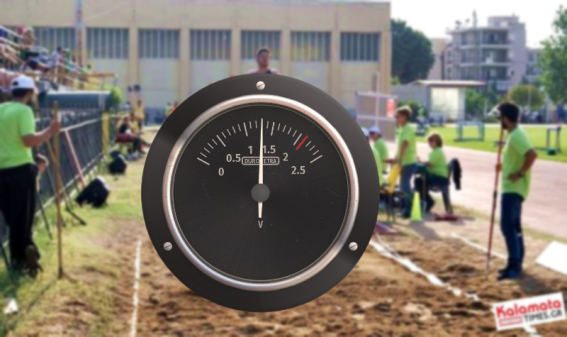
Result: 1.3 V
